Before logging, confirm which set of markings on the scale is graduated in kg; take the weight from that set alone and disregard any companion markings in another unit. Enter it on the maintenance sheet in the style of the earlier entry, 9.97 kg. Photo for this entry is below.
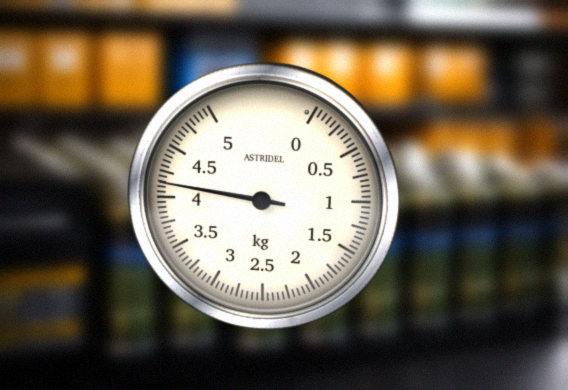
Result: 4.15 kg
